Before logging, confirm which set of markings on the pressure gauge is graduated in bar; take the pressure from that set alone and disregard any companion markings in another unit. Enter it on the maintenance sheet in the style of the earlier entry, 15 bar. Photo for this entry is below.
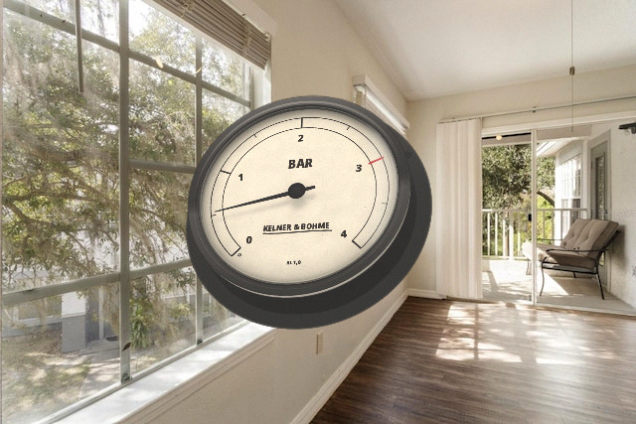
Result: 0.5 bar
